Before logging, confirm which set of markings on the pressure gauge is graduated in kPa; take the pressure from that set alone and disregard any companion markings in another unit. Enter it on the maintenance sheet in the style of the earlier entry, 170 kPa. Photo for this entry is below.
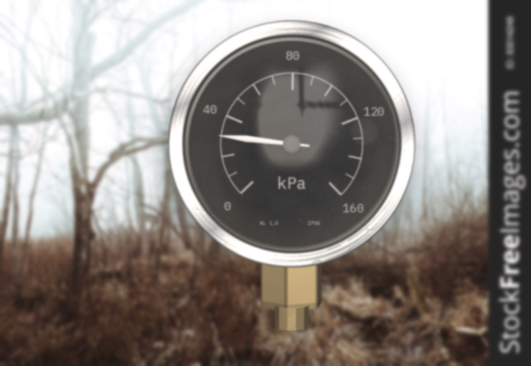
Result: 30 kPa
